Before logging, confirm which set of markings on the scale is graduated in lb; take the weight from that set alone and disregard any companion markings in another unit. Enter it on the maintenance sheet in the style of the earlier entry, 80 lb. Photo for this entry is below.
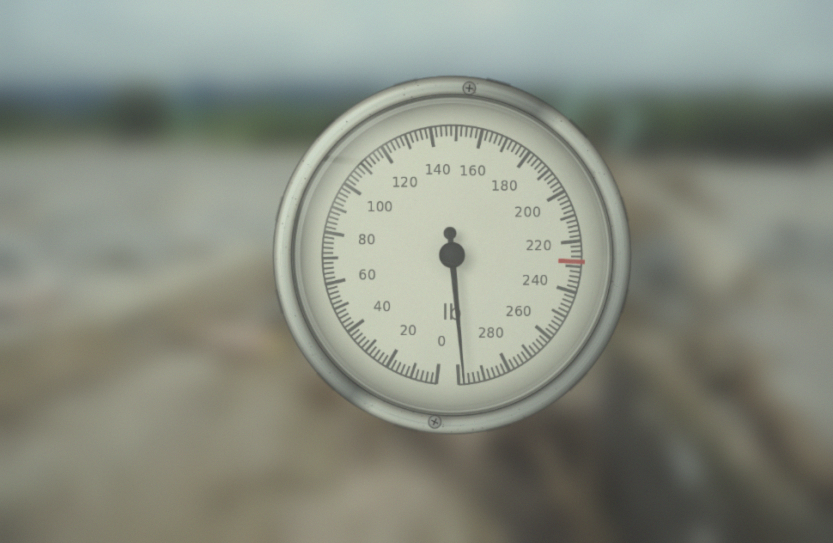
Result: 298 lb
